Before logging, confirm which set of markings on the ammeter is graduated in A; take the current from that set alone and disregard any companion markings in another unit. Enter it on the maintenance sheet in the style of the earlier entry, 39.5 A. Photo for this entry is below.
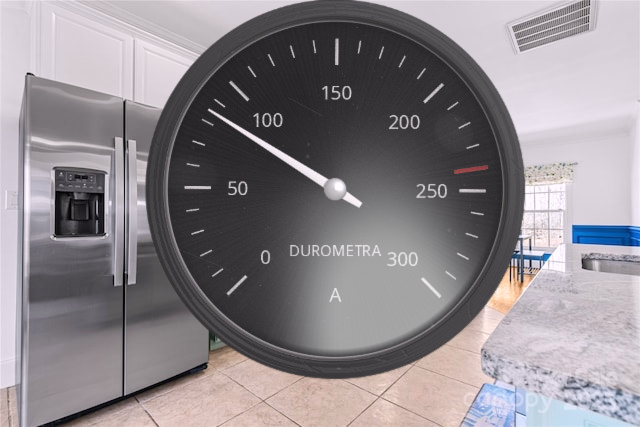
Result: 85 A
